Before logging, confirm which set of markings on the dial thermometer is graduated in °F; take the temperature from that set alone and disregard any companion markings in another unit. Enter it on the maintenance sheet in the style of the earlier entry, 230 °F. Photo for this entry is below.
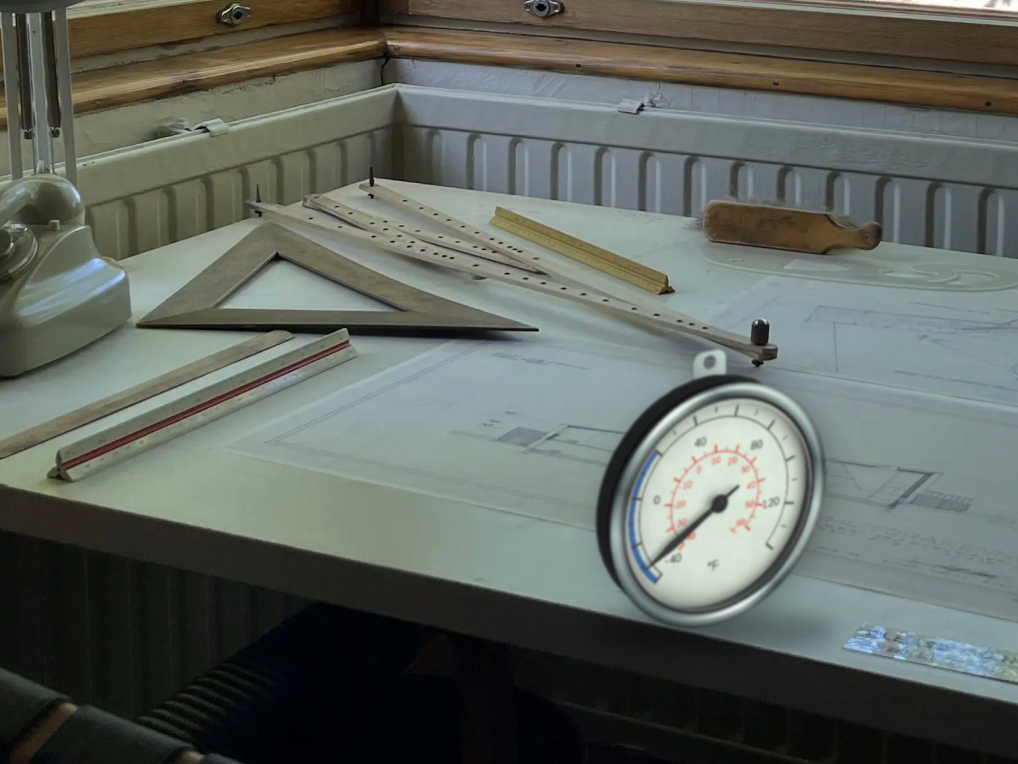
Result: -30 °F
